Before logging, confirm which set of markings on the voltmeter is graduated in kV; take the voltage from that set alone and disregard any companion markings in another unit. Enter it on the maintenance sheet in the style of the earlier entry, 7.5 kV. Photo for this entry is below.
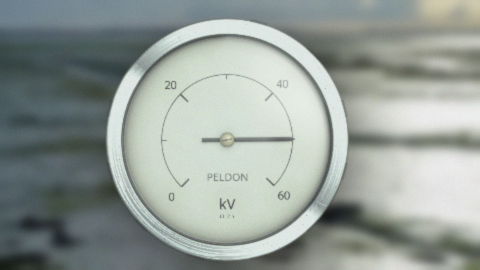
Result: 50 kV
